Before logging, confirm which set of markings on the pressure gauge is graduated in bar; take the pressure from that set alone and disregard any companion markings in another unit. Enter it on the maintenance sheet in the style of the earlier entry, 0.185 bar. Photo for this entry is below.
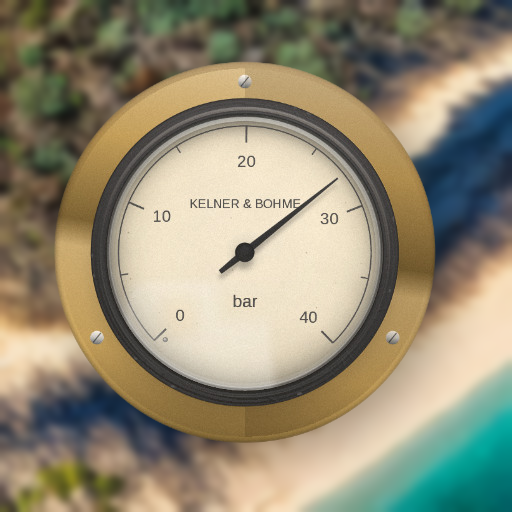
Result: 27.5 bar
